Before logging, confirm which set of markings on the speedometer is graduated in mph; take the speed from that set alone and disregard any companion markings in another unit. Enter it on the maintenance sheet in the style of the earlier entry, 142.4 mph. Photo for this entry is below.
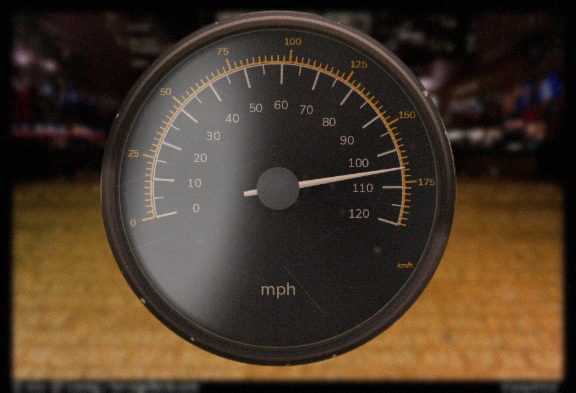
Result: 105 mph
